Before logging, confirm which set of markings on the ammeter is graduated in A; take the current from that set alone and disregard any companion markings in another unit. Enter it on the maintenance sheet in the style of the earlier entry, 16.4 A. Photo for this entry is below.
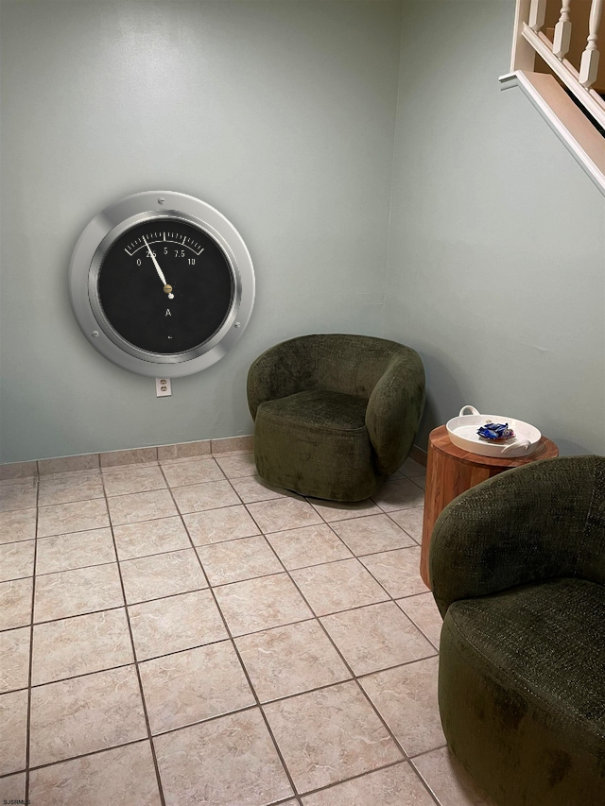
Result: 2.5 A
